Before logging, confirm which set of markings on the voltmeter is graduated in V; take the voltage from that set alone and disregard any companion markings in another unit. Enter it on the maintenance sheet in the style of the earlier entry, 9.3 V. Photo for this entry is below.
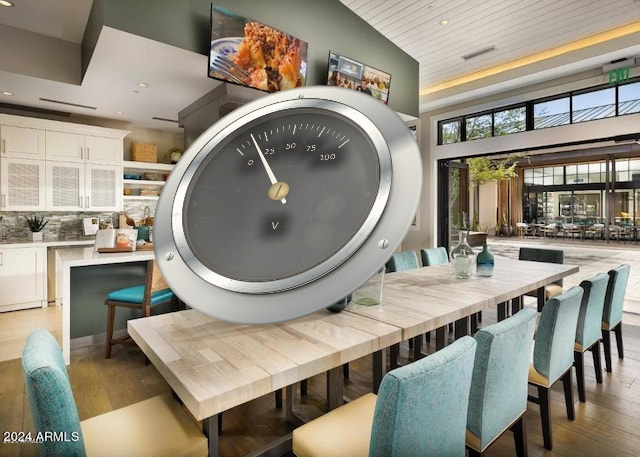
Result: 15 V
